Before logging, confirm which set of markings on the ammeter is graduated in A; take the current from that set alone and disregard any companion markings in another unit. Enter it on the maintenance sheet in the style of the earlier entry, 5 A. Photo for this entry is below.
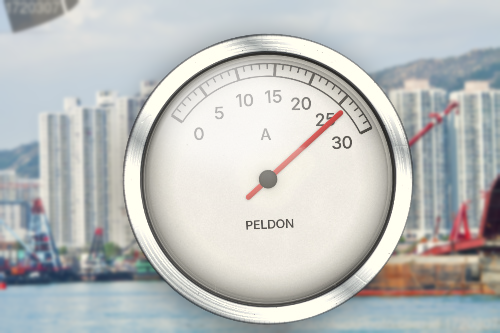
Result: 26 A
